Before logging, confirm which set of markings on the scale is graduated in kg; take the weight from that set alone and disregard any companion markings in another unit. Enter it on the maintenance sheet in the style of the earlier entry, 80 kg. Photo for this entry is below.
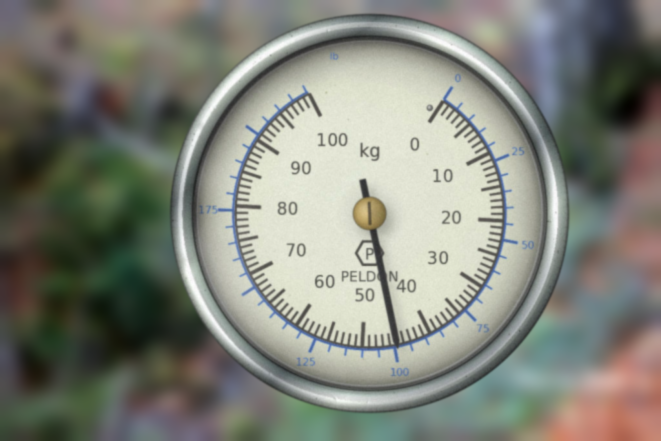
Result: 45 kg
